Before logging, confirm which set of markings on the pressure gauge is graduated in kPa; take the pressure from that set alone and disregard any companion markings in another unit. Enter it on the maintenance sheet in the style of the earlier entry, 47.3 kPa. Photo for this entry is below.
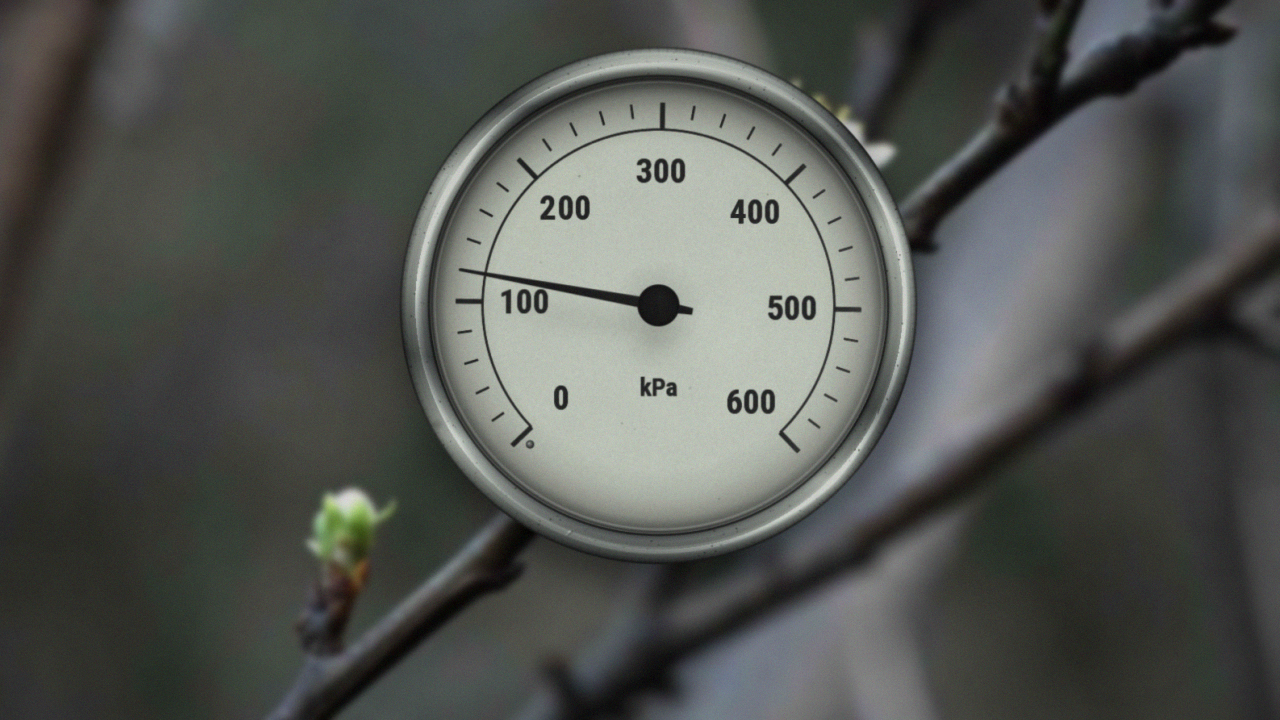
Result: 120 kPa
